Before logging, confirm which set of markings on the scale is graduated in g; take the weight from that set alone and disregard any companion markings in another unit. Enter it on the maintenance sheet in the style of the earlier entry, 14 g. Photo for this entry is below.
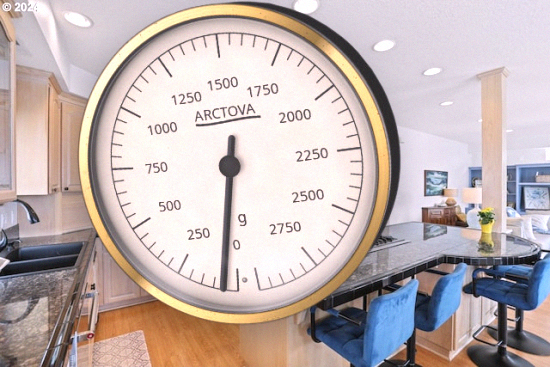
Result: 50 g
